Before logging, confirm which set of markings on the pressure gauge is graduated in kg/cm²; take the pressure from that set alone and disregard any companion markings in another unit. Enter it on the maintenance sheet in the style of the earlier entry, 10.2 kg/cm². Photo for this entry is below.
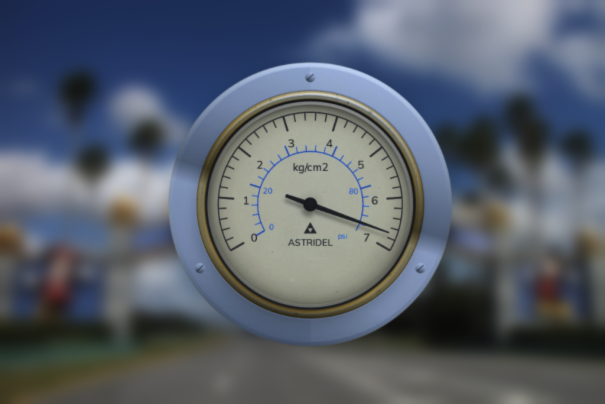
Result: 6.7 kg/cm²
